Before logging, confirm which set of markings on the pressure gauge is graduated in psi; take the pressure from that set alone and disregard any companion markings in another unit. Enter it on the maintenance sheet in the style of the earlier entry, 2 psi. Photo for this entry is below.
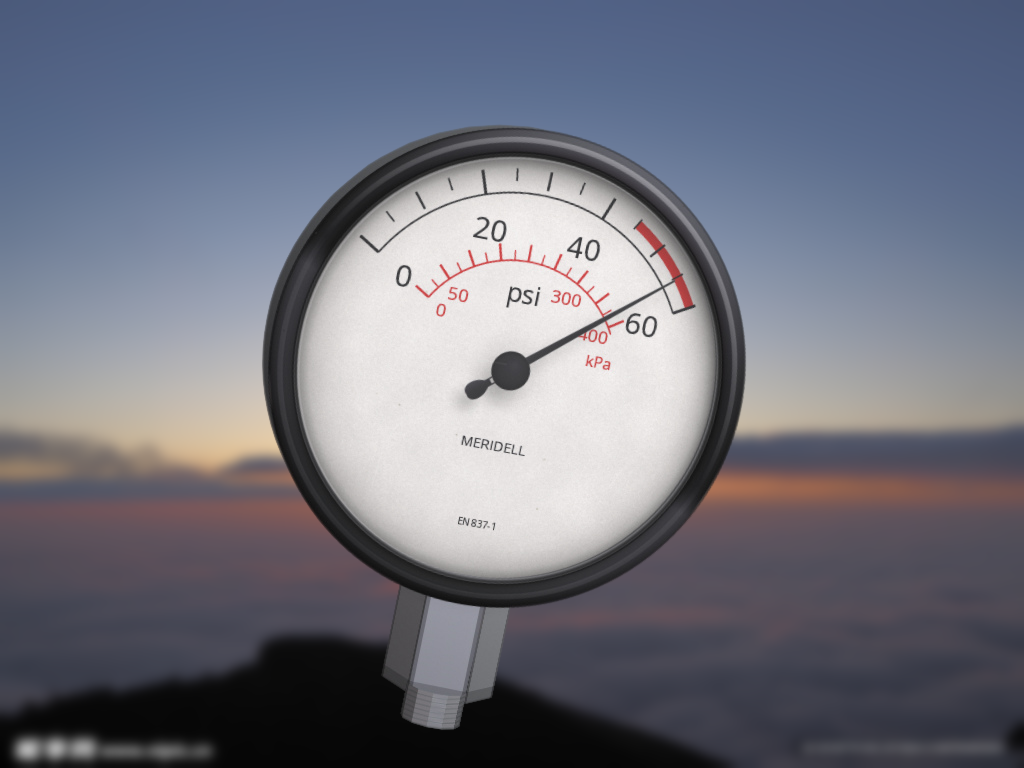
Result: 55 psi
